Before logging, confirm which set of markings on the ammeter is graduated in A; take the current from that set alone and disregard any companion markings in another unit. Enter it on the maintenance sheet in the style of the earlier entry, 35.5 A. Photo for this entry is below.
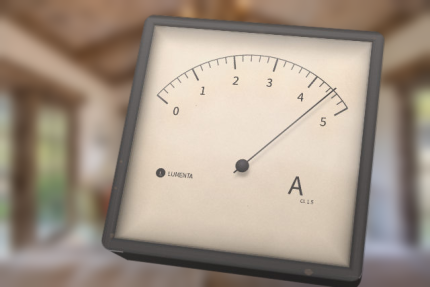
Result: 4.5 A
